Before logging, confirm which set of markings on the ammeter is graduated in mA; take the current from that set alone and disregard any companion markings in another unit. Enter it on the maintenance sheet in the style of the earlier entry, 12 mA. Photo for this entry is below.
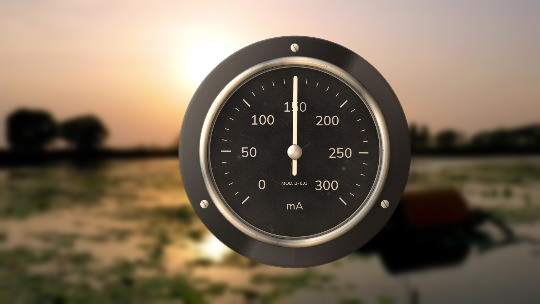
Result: 150 mA
